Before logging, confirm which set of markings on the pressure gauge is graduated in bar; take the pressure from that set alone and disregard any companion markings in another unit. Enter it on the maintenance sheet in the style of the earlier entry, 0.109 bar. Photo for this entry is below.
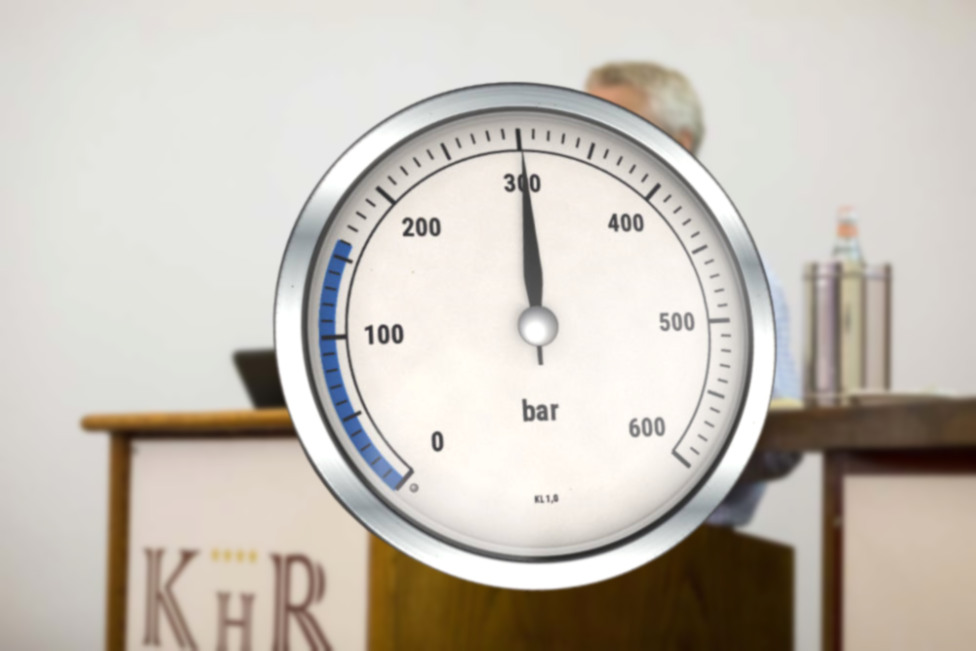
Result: 300 bar
